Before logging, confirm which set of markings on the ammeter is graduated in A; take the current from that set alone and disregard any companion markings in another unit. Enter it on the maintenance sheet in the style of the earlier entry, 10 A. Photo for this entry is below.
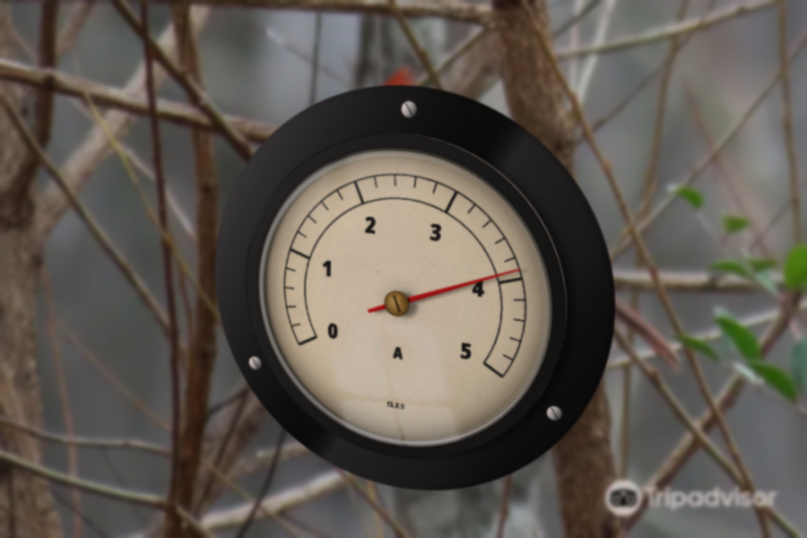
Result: 3.9 A
